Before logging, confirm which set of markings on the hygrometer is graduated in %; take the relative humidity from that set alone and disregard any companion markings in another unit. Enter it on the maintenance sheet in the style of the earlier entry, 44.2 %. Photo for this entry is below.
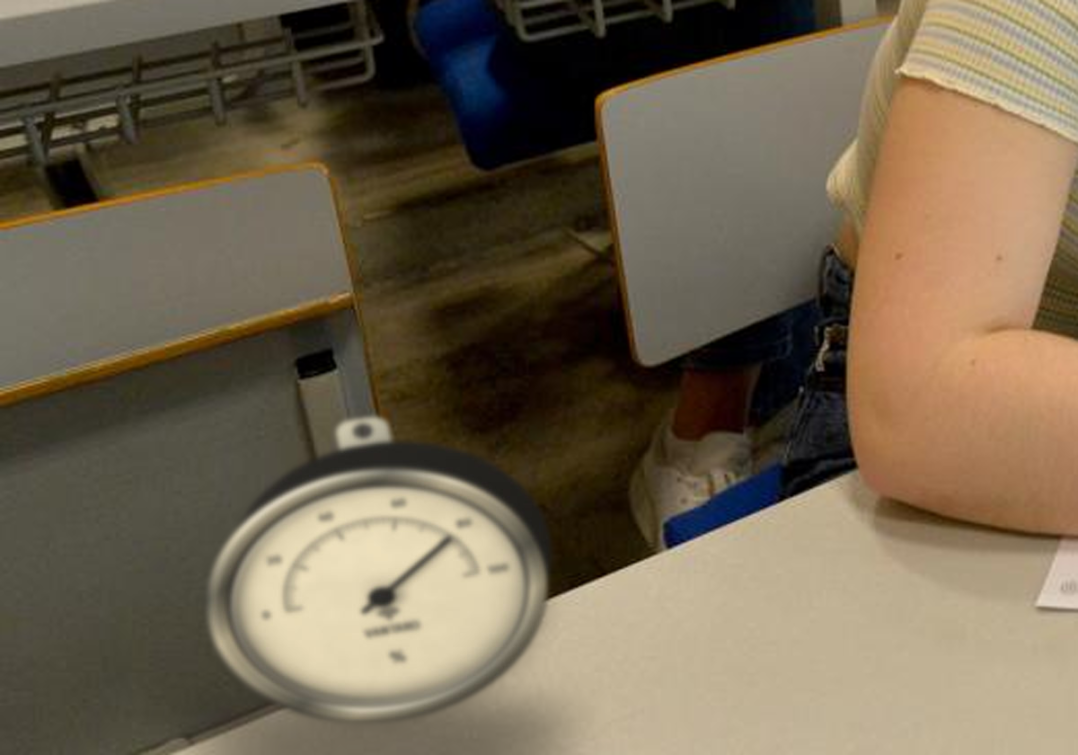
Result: 80 %
